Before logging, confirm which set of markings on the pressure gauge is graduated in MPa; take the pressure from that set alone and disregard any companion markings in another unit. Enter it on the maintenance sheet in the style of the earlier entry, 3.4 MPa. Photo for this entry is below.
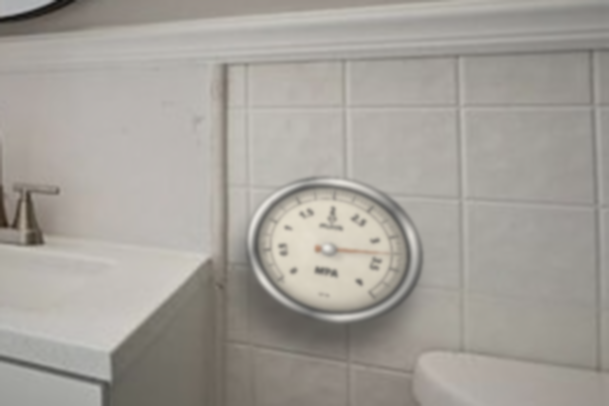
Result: 3.25 MPa
